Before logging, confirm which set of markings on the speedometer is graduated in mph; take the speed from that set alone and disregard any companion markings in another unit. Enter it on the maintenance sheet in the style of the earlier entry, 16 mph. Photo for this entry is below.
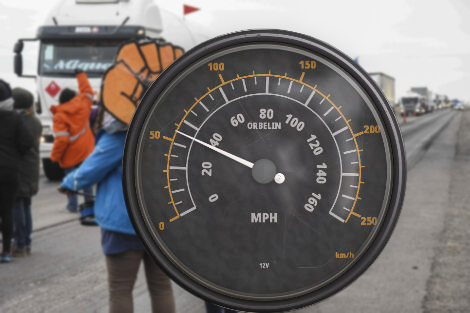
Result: 35 mph
